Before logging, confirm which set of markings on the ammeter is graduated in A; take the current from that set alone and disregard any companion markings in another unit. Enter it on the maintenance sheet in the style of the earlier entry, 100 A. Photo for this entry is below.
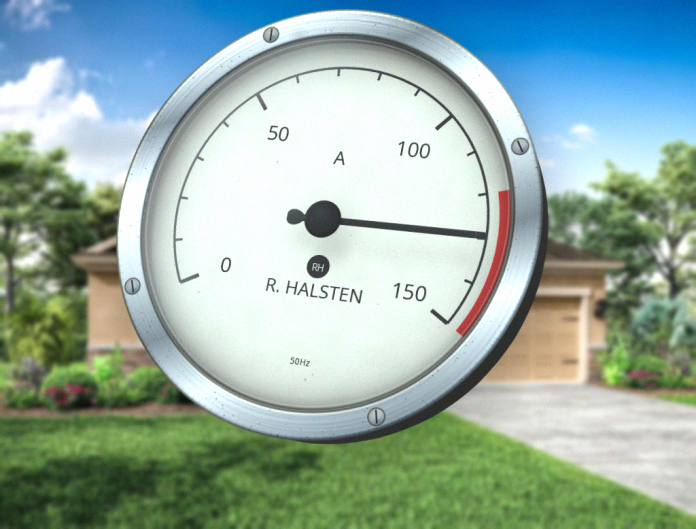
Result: 130 A
